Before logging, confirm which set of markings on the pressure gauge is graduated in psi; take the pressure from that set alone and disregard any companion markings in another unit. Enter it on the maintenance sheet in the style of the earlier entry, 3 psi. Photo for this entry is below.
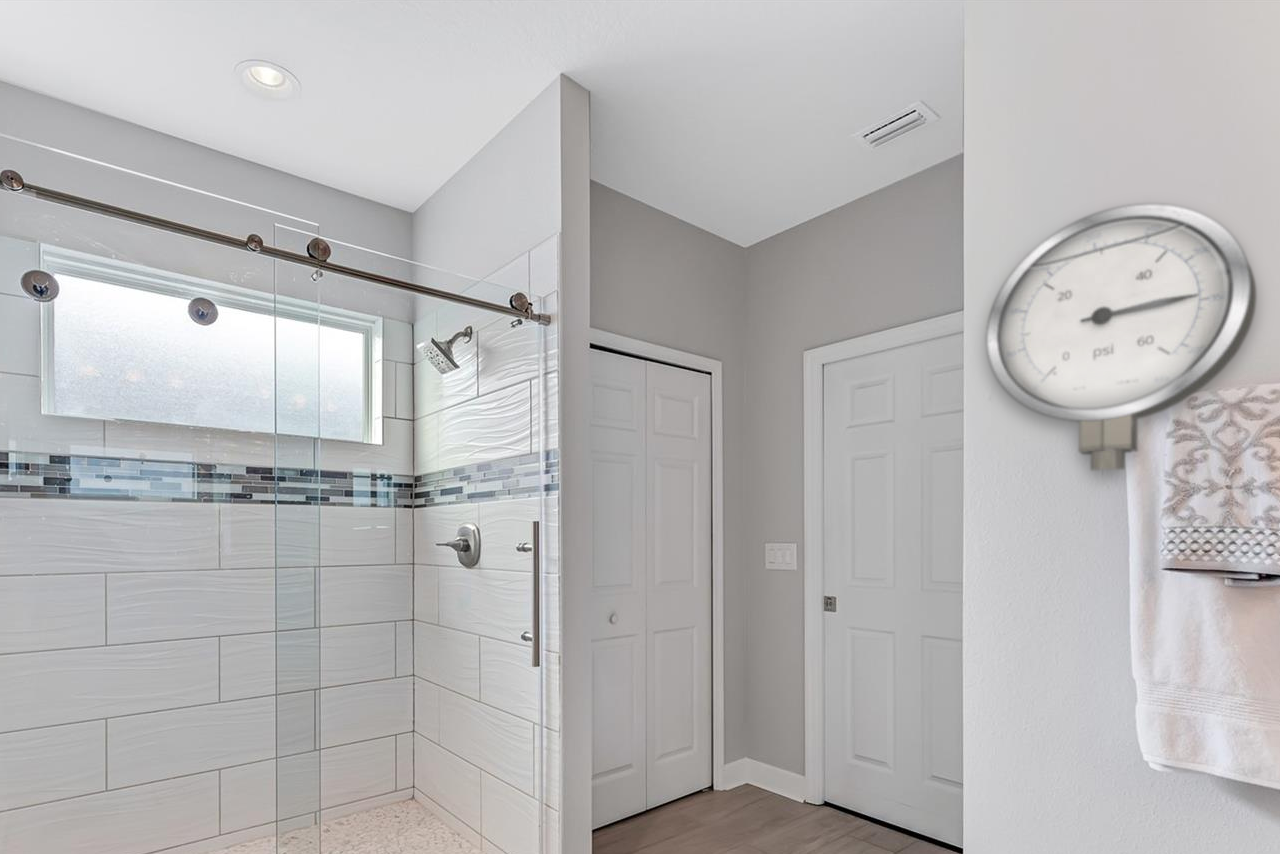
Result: 50 psi
